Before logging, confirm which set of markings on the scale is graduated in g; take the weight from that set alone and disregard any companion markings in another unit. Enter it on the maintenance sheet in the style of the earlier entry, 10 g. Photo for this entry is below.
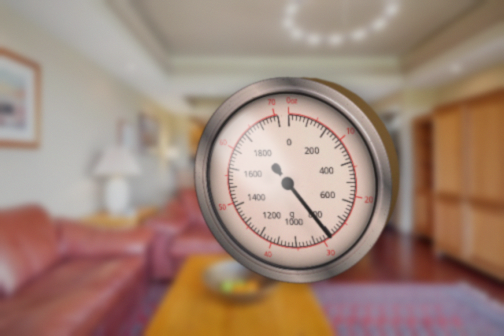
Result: 800 g
